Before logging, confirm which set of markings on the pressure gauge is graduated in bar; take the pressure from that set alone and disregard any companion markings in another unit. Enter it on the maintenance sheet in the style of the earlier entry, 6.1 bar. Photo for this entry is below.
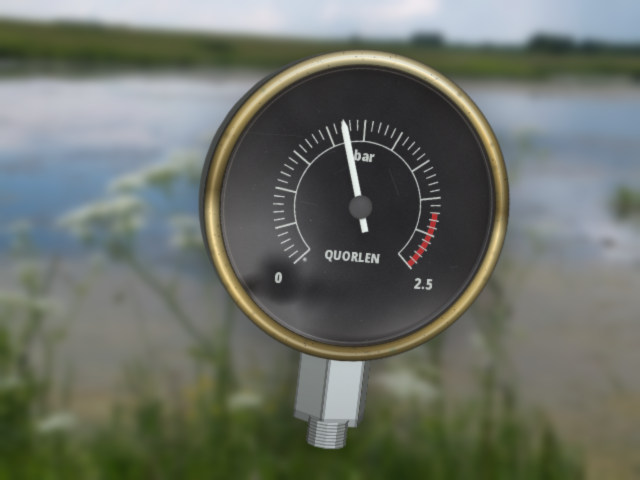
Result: 1.1 bar
